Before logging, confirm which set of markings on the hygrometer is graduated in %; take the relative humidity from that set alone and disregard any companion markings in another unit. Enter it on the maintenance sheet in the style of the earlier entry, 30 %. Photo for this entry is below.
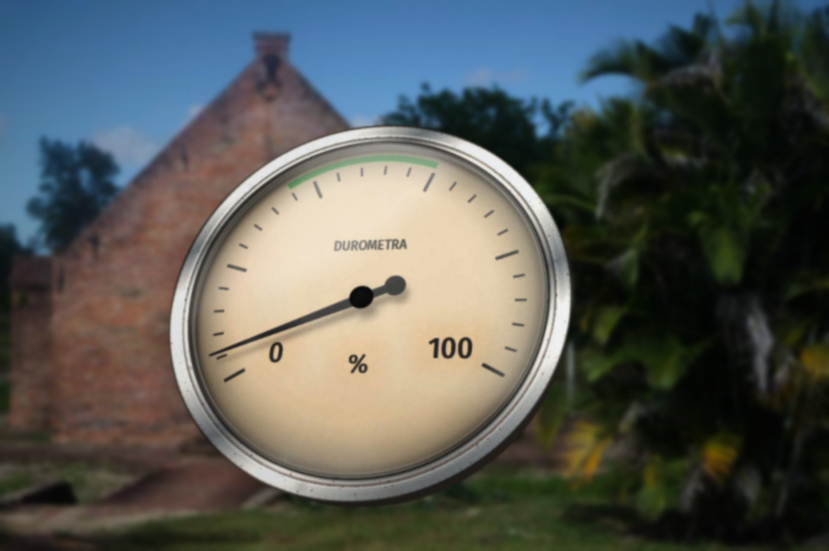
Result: 4 %
